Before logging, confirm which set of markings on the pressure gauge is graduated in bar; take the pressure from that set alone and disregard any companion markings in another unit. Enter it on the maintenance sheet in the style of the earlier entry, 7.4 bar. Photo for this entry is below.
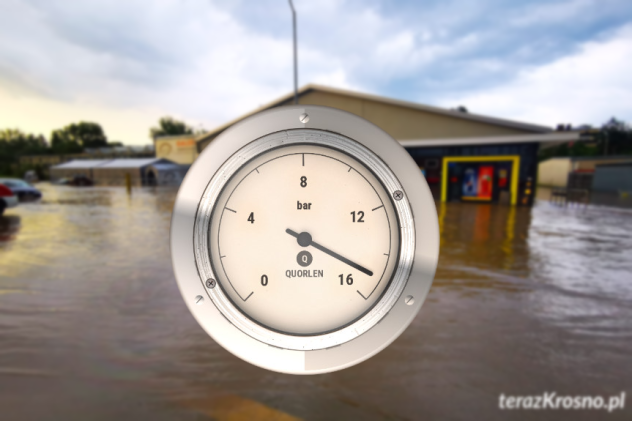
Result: 15 bar
